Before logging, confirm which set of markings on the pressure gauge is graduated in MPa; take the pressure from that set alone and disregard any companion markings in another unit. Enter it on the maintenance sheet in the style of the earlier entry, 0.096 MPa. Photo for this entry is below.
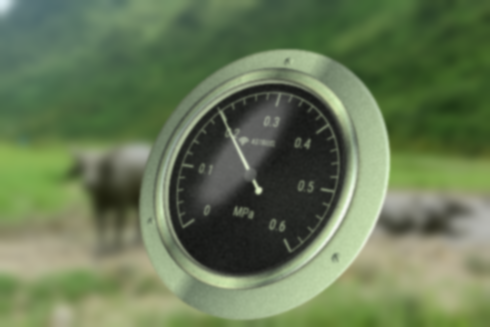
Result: 0.2 MPa
